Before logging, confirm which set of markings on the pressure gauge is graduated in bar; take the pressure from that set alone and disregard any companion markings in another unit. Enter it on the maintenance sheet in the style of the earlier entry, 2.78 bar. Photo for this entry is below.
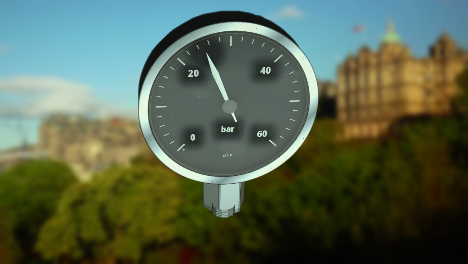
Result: 25 bar
